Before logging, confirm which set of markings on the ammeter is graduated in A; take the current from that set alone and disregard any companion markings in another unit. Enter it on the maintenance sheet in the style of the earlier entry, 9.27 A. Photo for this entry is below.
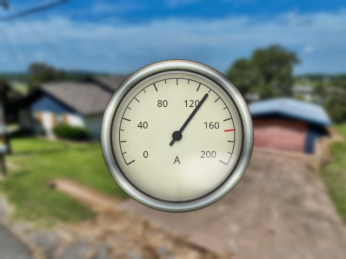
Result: 130 A
